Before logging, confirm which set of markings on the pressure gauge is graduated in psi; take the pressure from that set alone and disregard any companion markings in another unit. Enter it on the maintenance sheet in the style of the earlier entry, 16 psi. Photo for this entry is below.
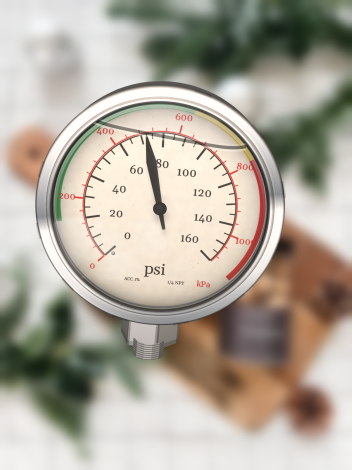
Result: 72.5 psi
